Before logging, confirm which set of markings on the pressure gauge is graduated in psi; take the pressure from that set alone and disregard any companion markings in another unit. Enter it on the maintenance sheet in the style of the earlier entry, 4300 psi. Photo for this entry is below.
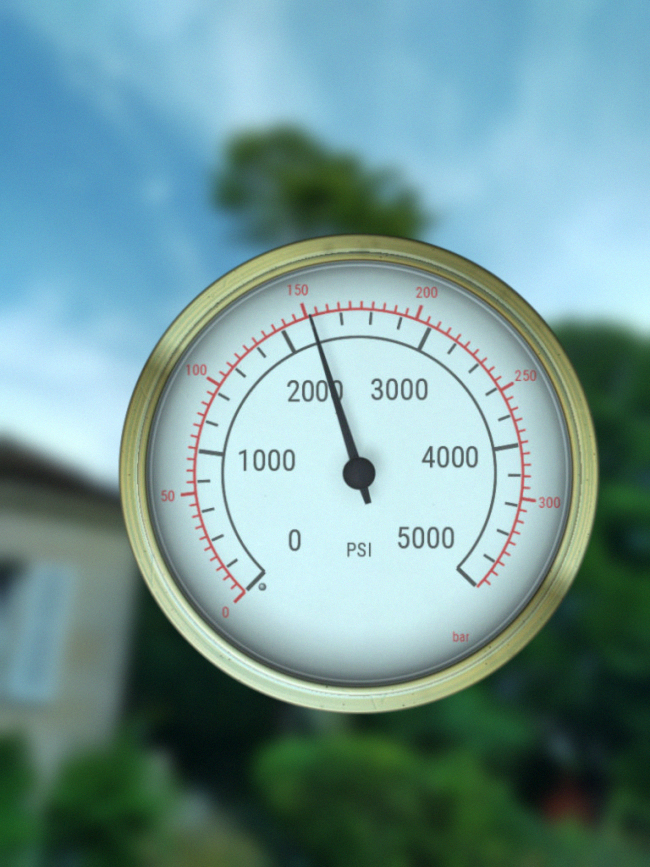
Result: 2200 psi
